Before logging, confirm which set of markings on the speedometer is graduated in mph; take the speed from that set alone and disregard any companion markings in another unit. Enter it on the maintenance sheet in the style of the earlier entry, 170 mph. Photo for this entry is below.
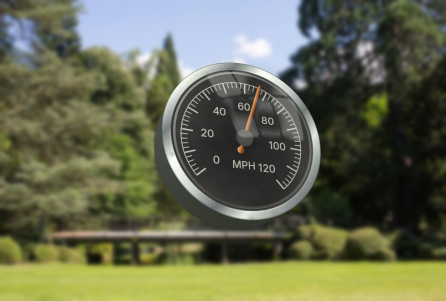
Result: 66 mph
